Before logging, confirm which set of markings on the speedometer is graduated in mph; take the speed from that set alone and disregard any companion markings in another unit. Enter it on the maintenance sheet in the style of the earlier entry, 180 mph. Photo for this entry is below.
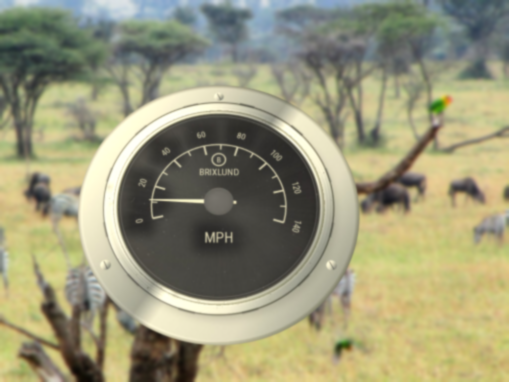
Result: 10 mph
